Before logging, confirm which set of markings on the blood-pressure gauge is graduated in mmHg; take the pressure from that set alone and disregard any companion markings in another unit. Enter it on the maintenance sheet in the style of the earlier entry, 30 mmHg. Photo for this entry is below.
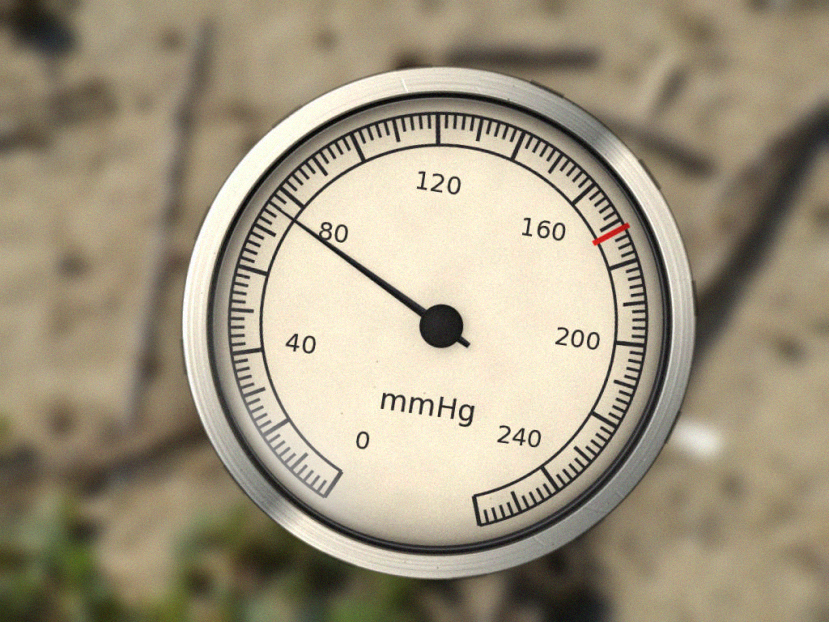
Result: 76 mmHg
